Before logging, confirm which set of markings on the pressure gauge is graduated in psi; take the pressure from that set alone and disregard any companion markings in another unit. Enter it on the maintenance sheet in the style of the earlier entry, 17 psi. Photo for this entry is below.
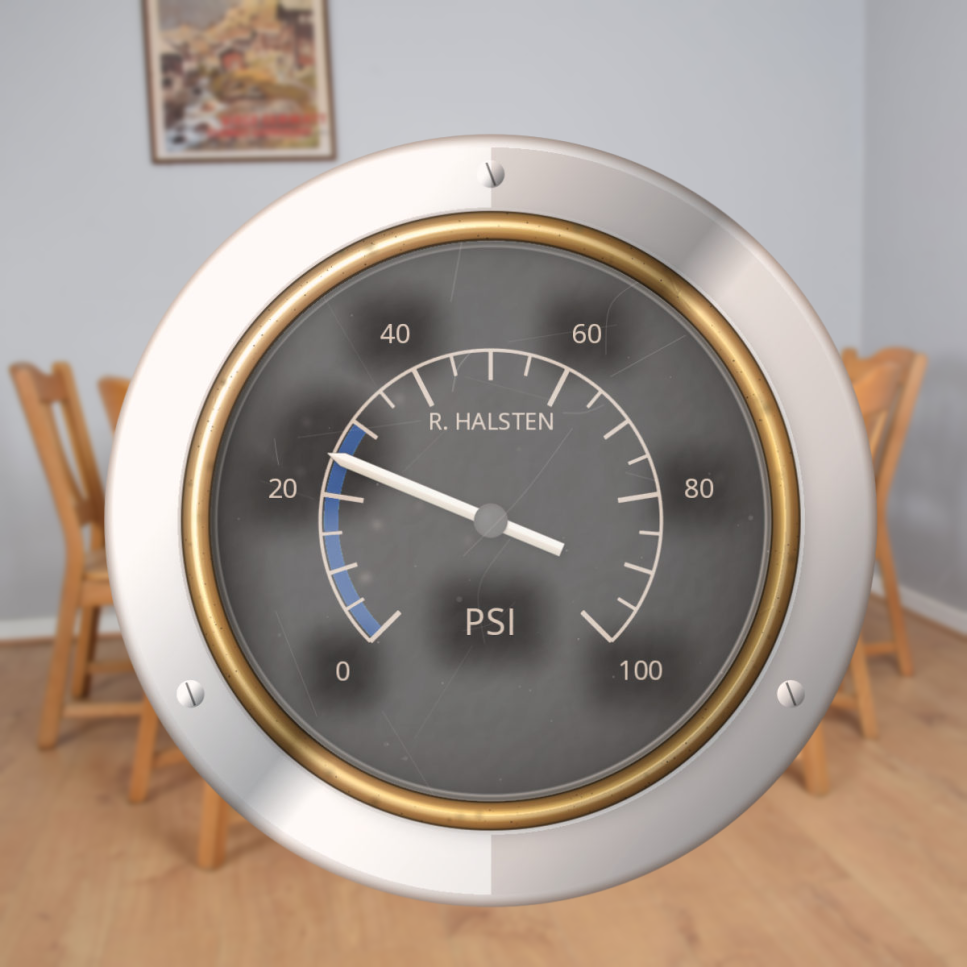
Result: 25 psi
